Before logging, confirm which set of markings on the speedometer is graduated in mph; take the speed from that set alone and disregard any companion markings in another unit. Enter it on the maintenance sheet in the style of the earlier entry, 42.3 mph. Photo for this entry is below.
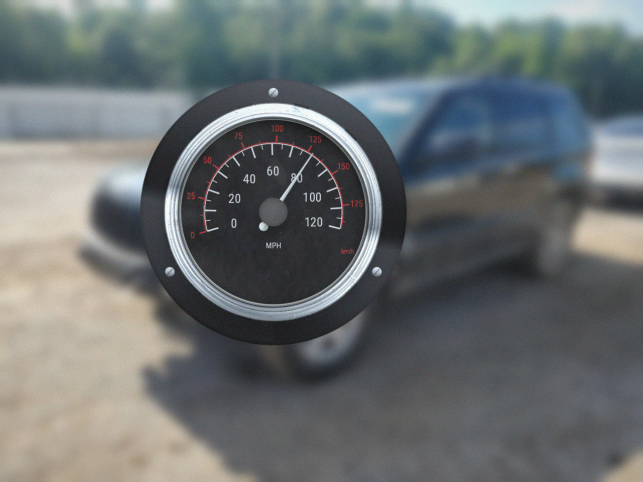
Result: 80 mph
